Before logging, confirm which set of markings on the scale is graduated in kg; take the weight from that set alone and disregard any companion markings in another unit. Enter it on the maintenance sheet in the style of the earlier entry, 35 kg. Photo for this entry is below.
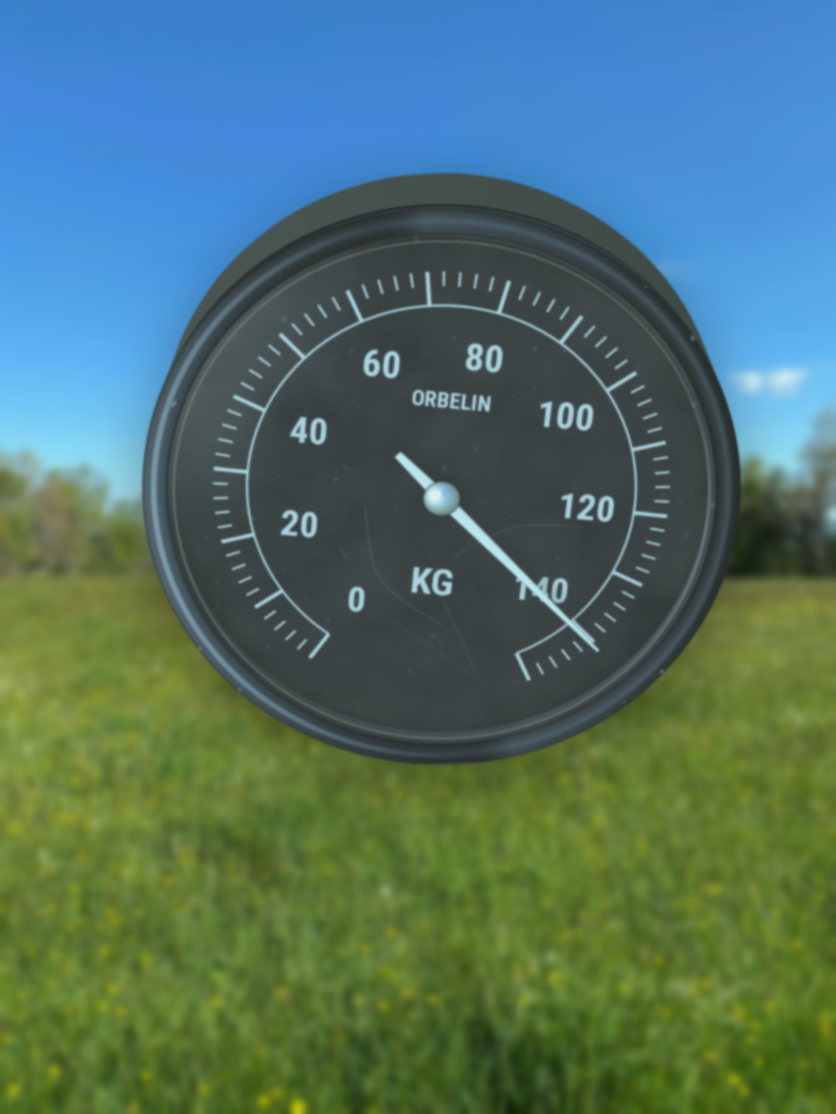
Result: 140 kg
